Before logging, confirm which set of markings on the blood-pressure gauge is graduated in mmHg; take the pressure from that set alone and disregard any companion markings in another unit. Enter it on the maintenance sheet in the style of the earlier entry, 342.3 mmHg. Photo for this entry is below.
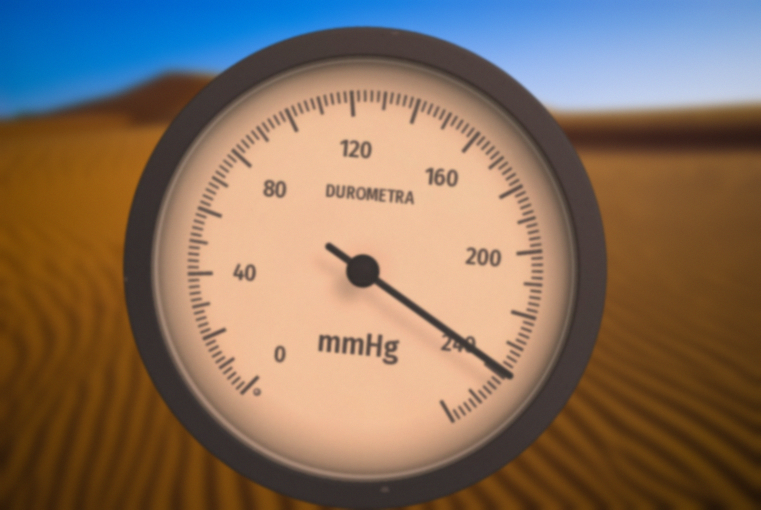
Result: 238 mmHg
